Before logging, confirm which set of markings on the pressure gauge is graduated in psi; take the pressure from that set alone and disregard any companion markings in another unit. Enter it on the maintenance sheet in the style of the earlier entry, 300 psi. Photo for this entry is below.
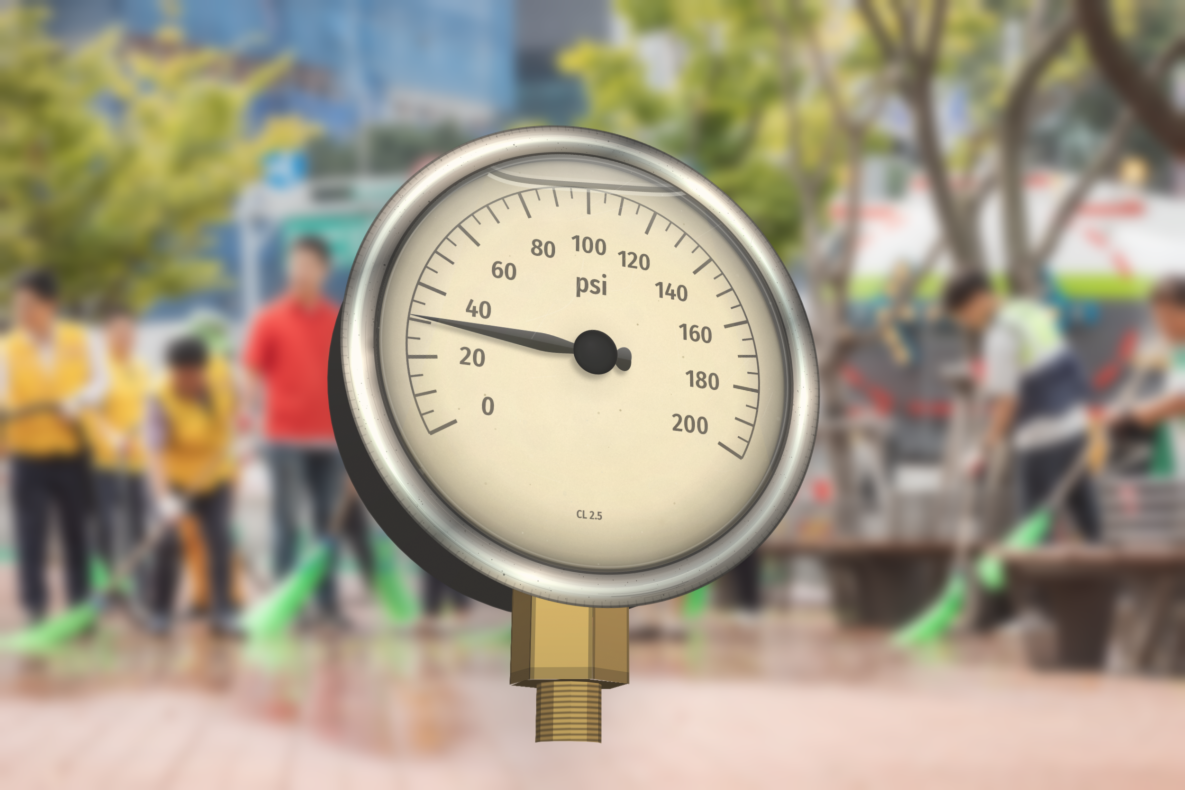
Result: 30 psi
